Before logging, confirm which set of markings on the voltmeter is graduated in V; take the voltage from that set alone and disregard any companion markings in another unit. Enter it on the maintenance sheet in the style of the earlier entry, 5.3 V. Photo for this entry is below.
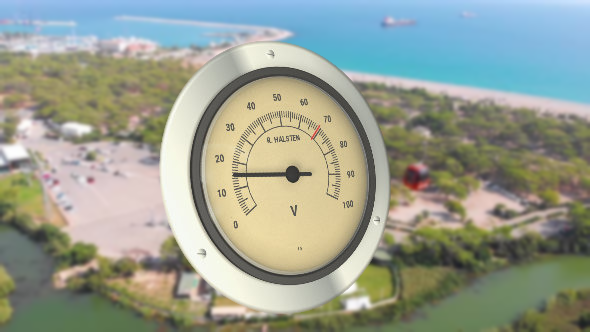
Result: 15 V
